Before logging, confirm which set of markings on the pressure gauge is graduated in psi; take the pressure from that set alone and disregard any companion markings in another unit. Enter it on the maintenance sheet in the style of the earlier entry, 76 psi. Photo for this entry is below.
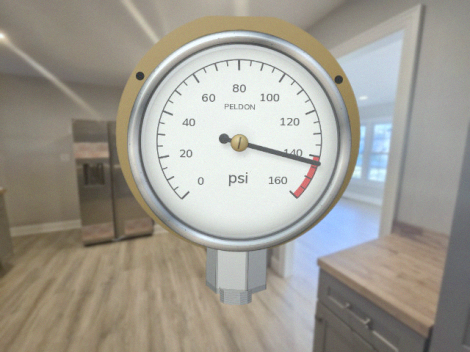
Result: 142.5 psi
